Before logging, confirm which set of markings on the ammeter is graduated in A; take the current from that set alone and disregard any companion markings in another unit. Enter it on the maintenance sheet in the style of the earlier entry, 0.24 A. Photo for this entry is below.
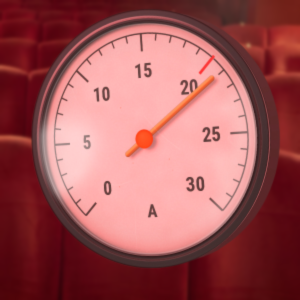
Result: 21 A
